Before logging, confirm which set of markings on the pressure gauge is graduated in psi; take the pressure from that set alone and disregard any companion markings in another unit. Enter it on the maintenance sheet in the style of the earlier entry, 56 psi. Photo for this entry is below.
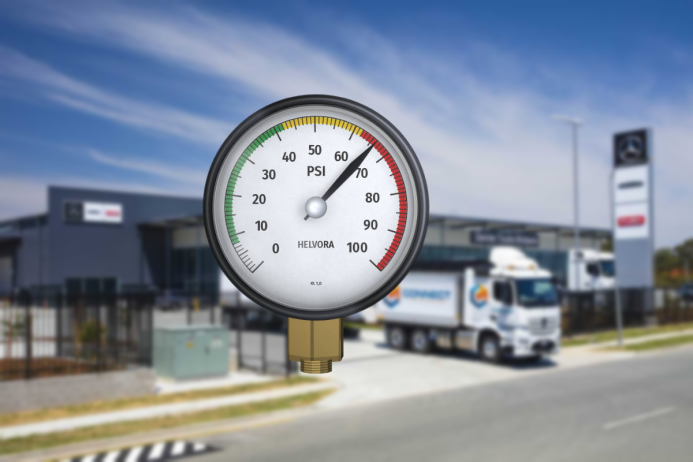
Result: 66 psi
